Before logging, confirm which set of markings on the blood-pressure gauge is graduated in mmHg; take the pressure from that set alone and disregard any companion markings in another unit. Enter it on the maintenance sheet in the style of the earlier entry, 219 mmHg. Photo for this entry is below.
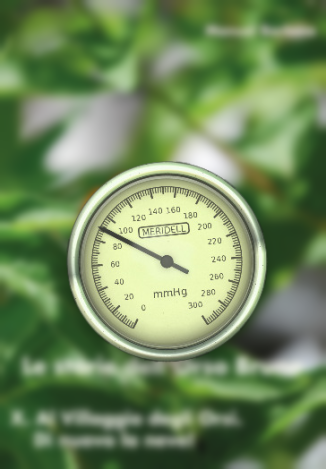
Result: 90 mmHg
